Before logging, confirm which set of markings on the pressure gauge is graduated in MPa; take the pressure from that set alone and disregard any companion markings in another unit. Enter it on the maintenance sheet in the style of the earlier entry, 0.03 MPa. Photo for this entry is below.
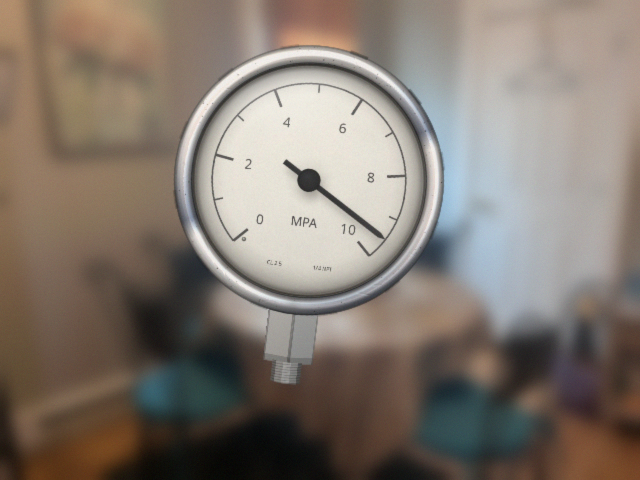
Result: 9.5 MPa
